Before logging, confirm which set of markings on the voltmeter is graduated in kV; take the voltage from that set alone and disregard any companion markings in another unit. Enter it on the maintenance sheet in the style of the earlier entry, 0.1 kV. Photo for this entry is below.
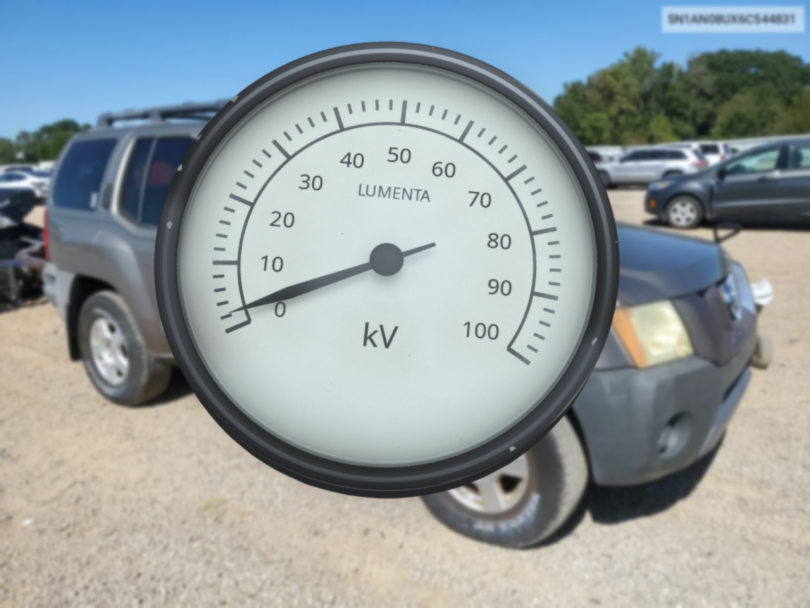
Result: 2 kV
